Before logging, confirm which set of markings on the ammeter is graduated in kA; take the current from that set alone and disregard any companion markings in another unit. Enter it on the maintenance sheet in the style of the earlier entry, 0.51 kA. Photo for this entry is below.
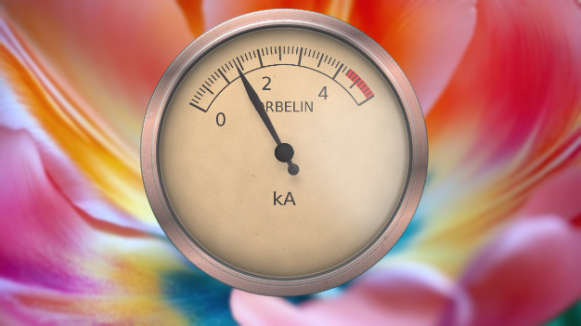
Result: 1.4 kA
